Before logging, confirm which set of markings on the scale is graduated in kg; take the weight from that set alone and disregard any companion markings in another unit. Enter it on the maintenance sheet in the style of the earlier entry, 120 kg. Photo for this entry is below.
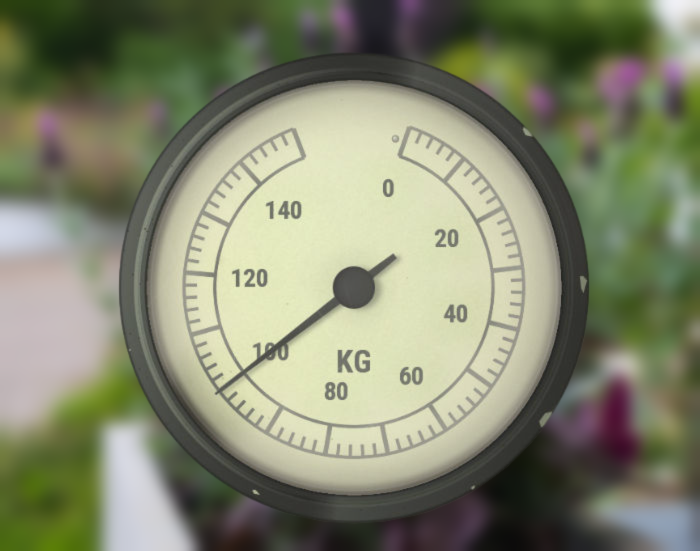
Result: 100 kg
